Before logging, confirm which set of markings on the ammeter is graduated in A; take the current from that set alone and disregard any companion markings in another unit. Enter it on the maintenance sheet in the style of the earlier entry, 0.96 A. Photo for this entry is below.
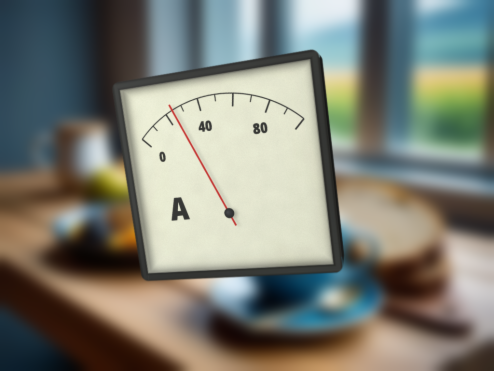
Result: 25 A
